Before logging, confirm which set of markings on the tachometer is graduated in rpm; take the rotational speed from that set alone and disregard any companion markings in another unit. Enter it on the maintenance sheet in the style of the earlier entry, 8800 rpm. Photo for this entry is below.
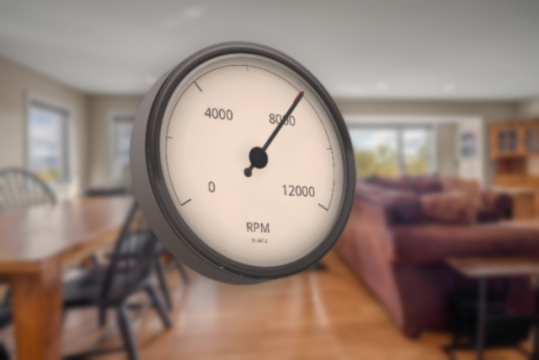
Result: 8000 rpm
